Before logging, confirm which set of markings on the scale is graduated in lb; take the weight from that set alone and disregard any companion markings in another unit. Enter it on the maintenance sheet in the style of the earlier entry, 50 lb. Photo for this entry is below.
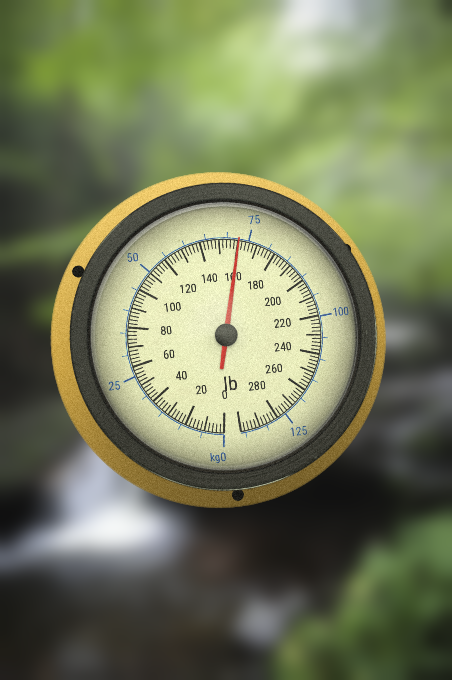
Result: 160 lb
